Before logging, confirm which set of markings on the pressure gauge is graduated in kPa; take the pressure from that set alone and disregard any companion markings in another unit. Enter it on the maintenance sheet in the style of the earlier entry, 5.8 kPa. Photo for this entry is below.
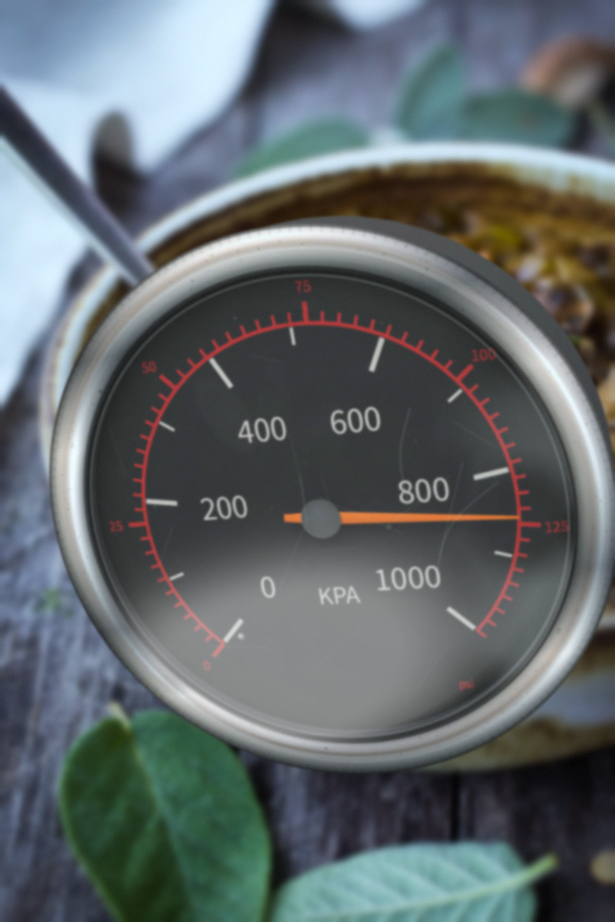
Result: 850 kPa
